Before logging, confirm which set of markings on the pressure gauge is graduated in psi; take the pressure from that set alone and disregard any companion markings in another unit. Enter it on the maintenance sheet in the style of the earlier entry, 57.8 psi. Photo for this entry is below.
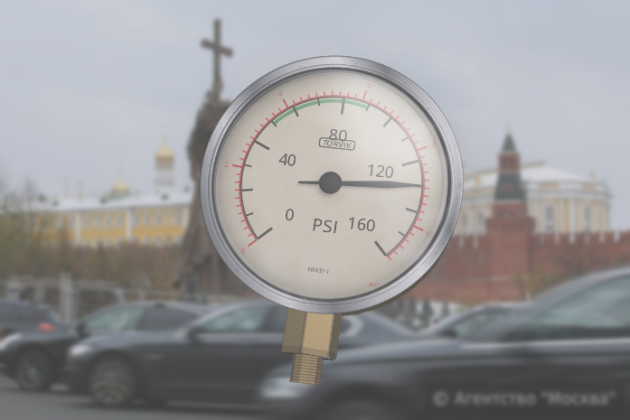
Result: 130 psi
